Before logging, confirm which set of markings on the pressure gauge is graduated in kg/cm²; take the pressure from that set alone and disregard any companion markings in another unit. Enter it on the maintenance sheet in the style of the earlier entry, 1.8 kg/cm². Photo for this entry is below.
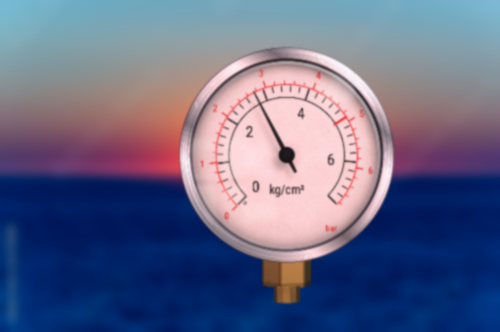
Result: 2.8 kg/cm²
